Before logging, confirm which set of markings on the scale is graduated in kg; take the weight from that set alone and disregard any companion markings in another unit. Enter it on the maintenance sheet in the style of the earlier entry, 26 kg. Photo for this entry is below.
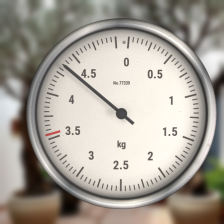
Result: 4.35 kg
